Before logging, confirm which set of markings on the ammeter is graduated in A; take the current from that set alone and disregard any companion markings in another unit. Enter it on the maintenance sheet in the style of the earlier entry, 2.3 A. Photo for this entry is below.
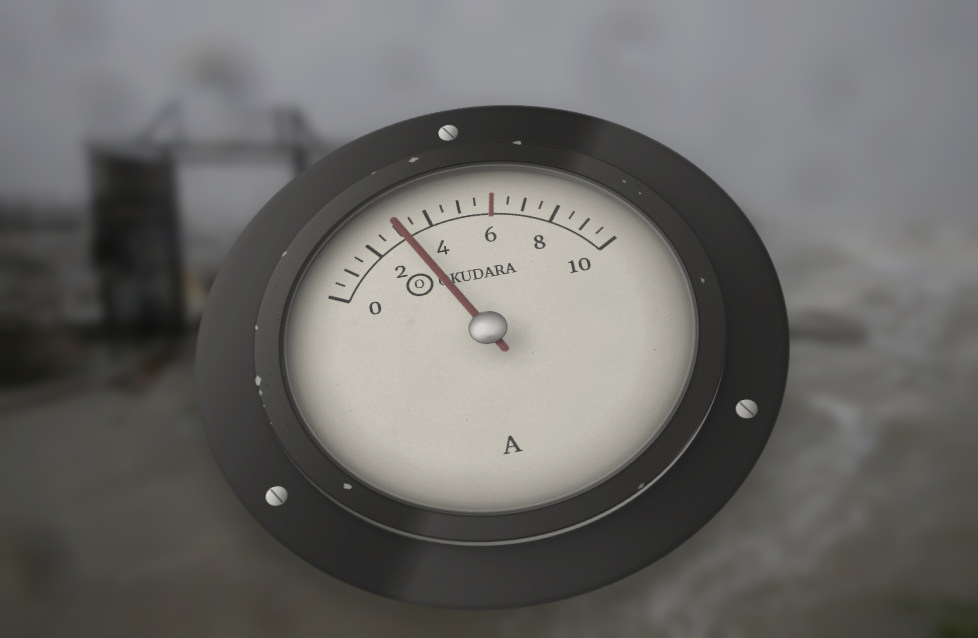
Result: 3 A
